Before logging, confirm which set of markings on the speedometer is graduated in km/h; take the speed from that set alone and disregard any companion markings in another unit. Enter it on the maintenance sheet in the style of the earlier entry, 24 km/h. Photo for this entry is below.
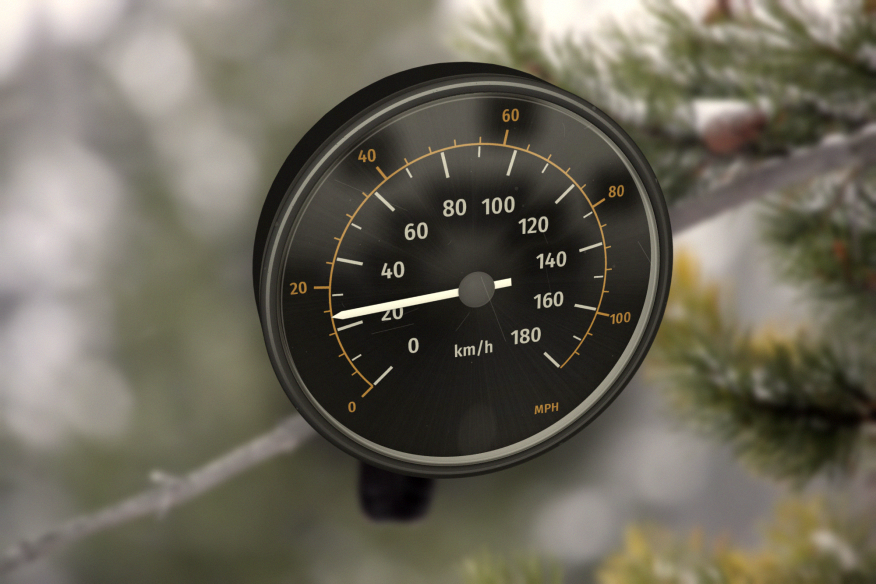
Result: 25 km/h
